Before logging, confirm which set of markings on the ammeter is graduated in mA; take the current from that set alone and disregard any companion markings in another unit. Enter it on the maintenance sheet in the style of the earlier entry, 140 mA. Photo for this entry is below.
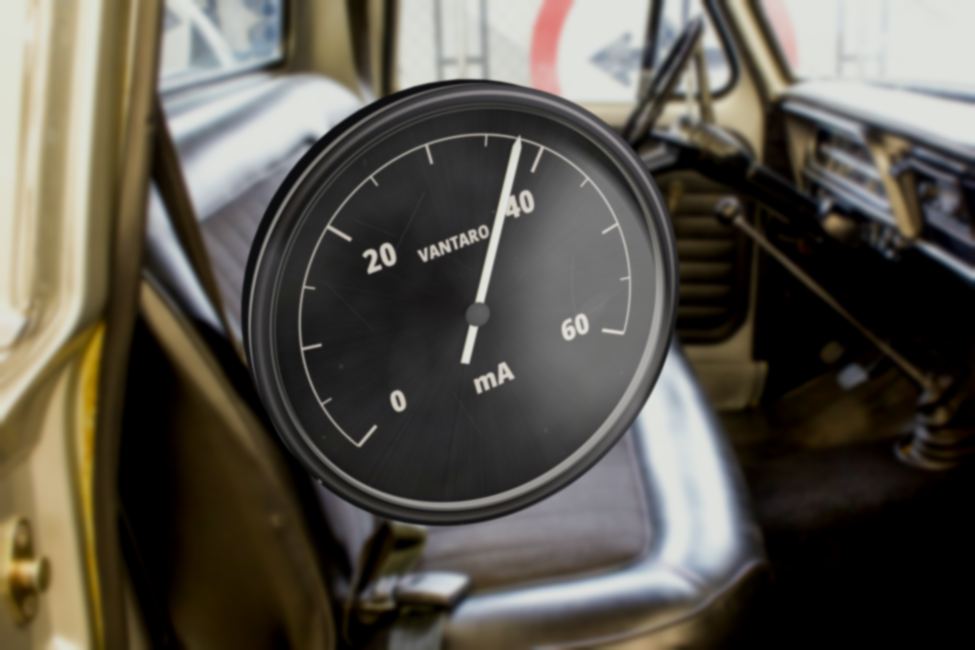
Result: 37.5 mA
